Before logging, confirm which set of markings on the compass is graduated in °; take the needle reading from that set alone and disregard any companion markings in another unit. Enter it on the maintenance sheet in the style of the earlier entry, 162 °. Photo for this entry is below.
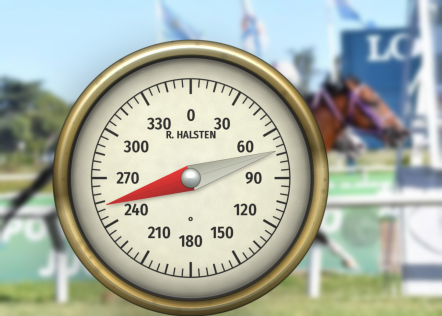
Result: 252.5 °
